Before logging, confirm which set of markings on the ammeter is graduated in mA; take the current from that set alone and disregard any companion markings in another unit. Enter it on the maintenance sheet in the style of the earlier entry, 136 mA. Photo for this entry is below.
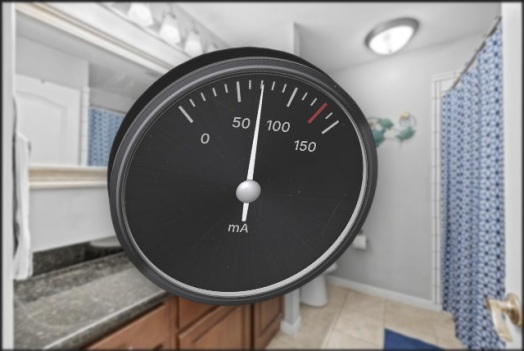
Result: 70 mA
